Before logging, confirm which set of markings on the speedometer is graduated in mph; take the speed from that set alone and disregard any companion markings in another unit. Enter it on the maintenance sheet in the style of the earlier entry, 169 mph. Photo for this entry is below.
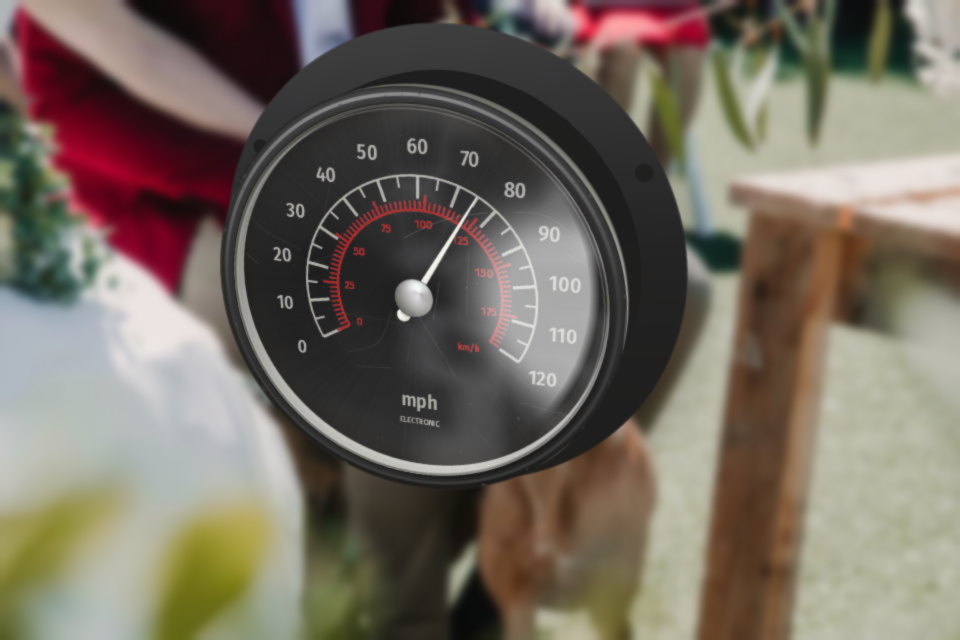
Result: 75 mph
